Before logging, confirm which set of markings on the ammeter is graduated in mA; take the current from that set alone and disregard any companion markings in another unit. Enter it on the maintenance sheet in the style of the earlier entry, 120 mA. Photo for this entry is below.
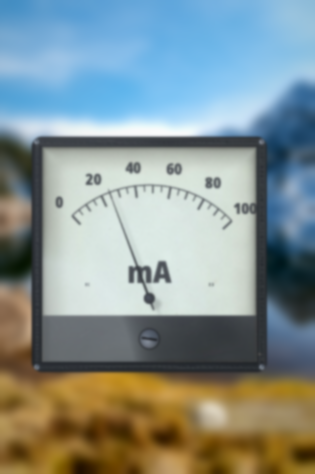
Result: 25 mA
